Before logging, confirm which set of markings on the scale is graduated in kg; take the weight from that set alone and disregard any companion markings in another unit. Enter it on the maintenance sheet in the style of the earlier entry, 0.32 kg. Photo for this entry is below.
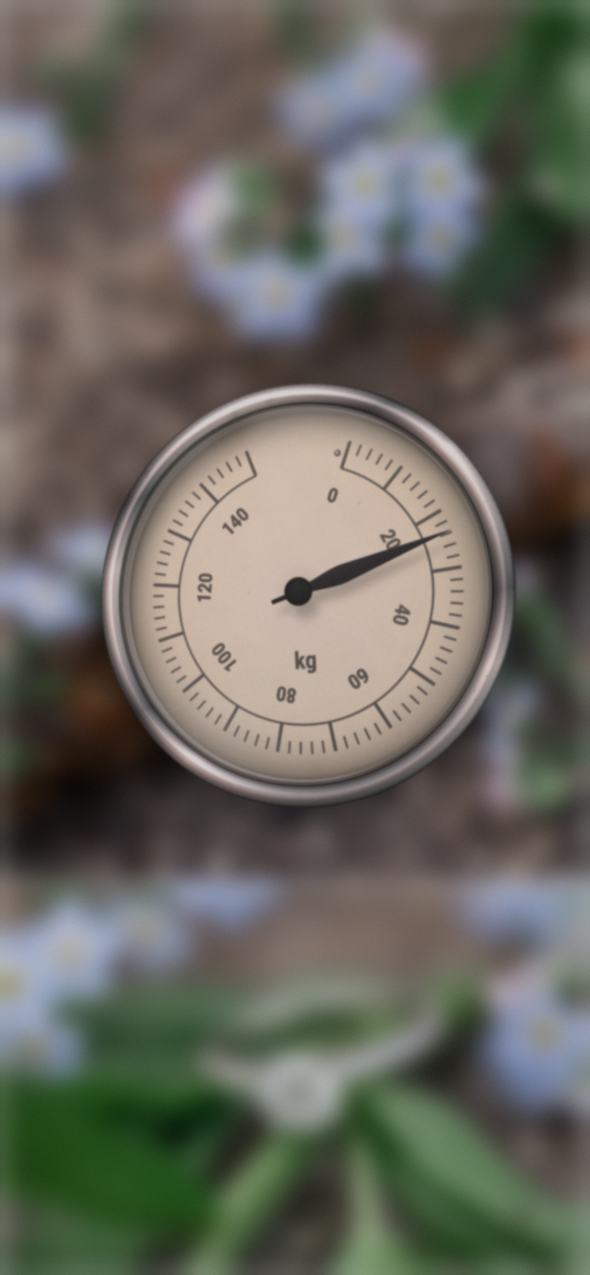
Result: 24 kg
